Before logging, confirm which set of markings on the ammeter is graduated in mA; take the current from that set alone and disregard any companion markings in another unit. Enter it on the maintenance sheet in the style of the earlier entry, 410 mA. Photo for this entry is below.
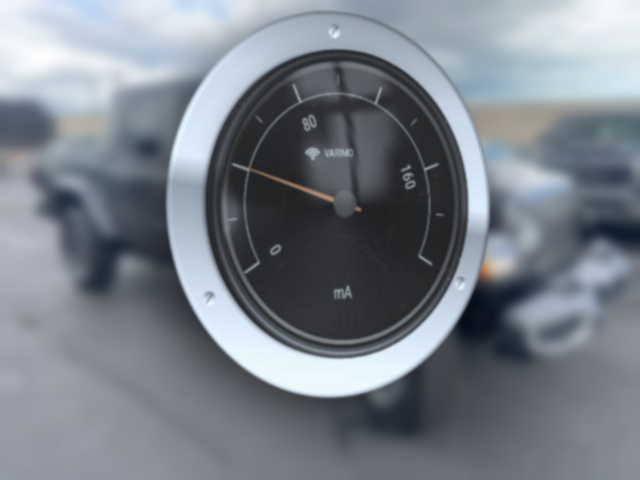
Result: 40 mA
